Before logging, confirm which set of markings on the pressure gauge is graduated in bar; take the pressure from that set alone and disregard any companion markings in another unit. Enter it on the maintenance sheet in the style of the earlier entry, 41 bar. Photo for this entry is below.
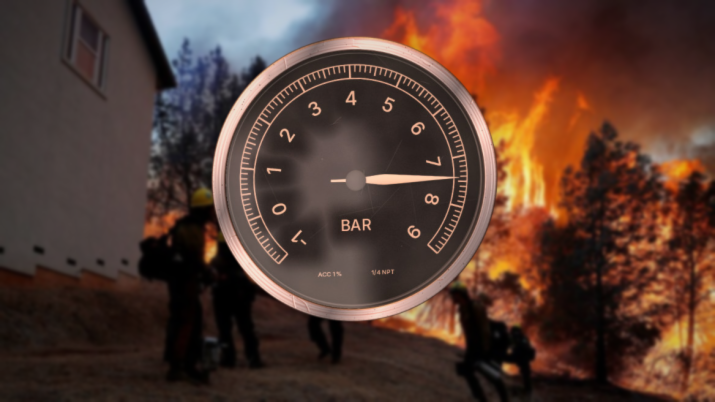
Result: 7.4 bar
